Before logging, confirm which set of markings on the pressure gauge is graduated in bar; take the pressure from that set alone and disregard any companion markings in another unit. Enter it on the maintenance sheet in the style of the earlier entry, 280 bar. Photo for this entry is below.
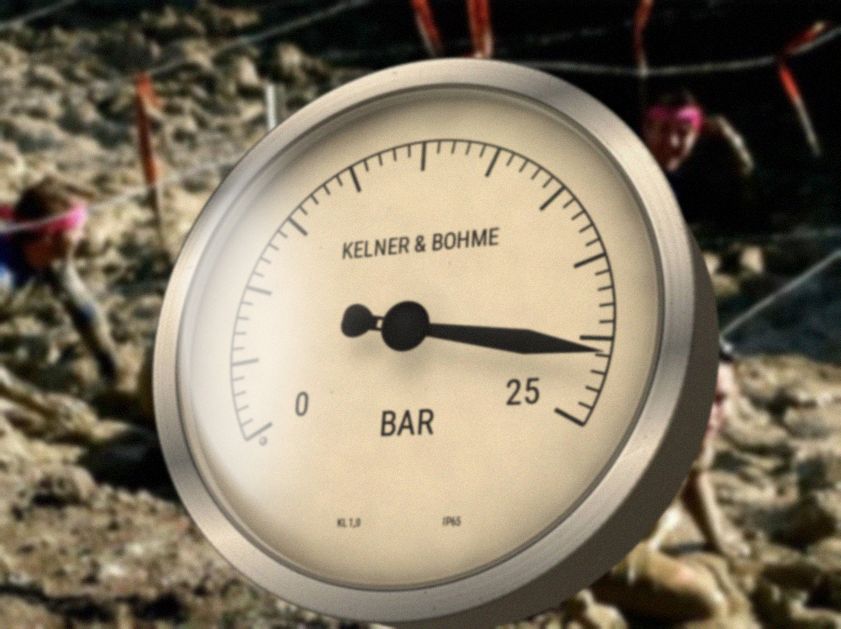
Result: 23 bar
